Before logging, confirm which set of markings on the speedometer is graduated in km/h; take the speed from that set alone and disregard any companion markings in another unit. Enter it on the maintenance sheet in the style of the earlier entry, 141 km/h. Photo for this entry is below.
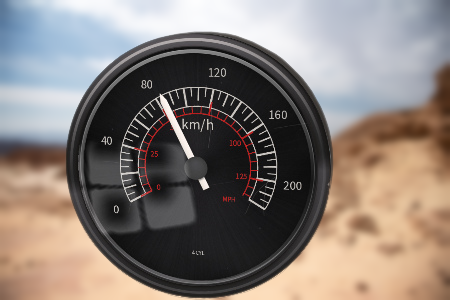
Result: 85 km/h
